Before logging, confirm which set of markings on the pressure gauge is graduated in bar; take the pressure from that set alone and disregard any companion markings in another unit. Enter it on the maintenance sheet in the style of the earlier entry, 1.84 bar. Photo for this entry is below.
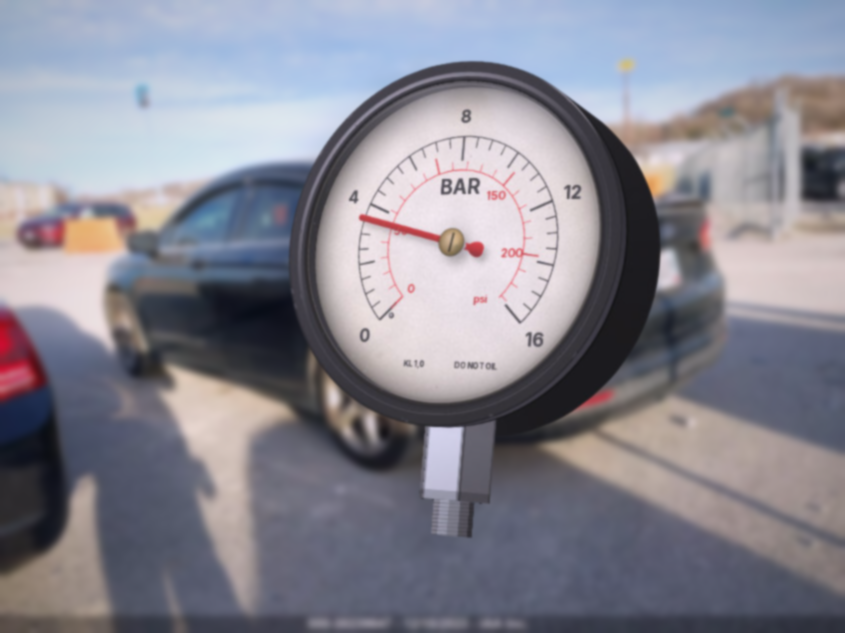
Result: 3.5 bar
